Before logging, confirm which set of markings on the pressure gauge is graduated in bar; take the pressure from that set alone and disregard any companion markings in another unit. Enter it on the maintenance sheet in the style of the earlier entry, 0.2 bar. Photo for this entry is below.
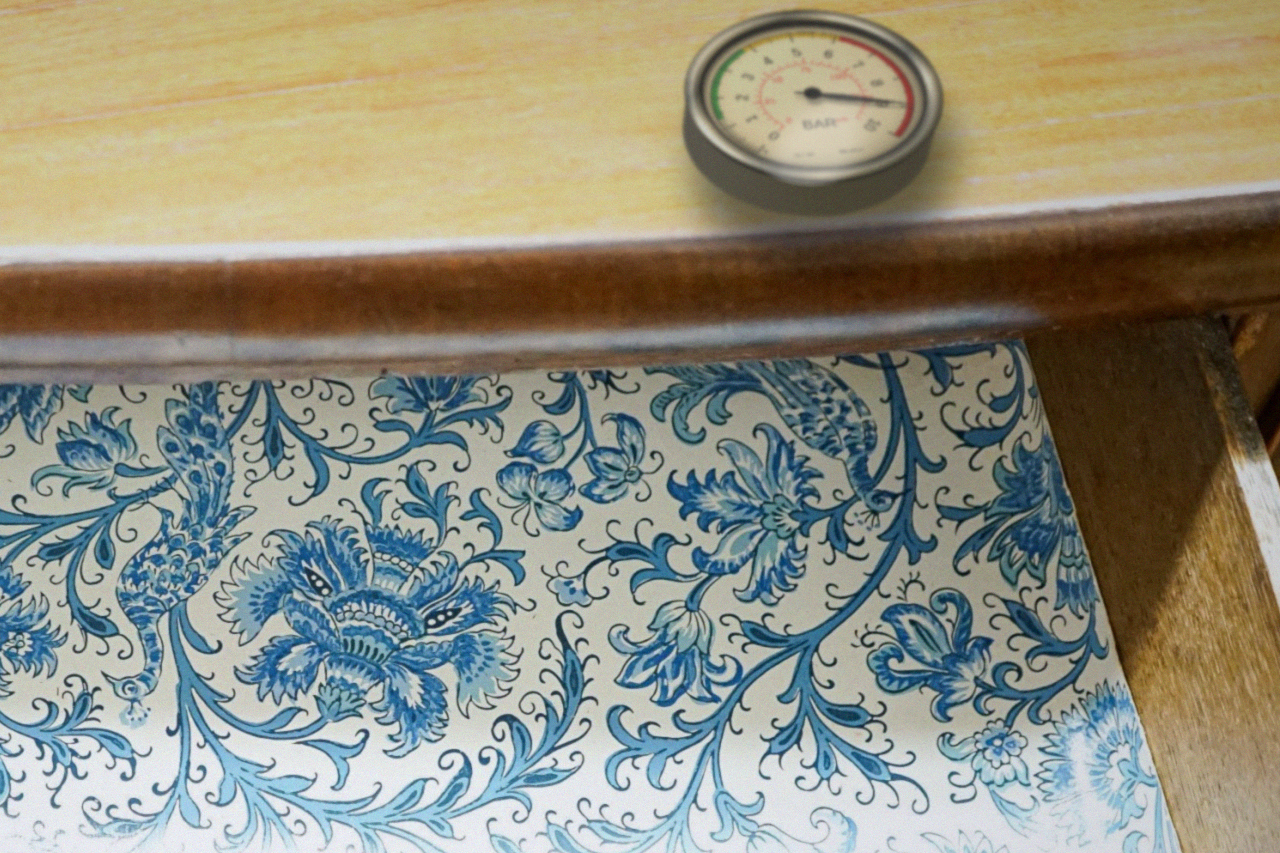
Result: 9 bar
